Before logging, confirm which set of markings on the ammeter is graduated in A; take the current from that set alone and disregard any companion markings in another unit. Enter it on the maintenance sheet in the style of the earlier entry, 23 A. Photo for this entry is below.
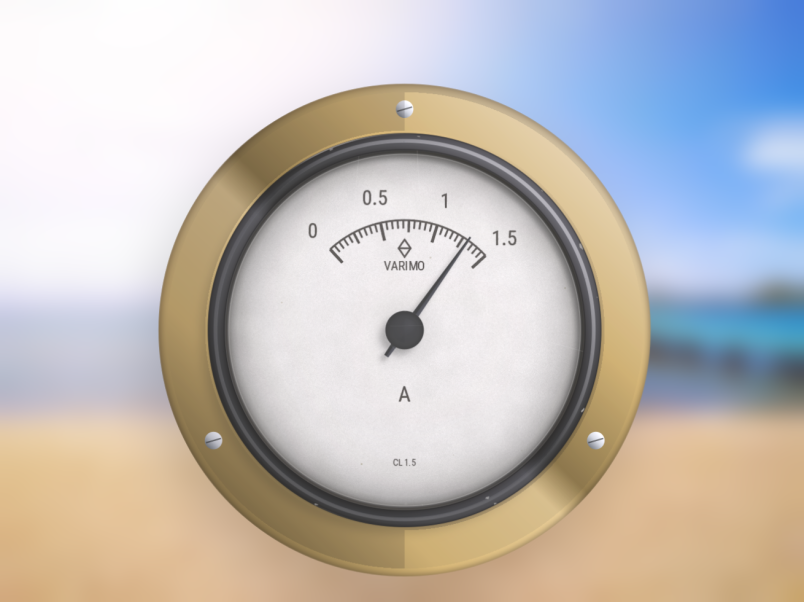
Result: 1.3 A
